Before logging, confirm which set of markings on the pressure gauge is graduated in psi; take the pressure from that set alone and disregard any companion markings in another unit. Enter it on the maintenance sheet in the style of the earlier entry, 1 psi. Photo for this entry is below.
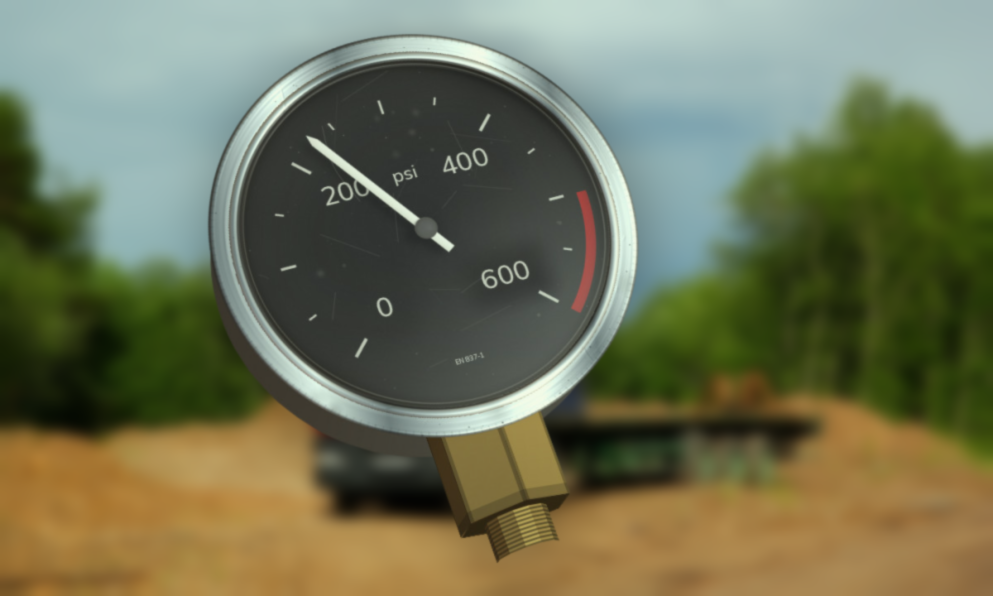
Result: 225 psi
